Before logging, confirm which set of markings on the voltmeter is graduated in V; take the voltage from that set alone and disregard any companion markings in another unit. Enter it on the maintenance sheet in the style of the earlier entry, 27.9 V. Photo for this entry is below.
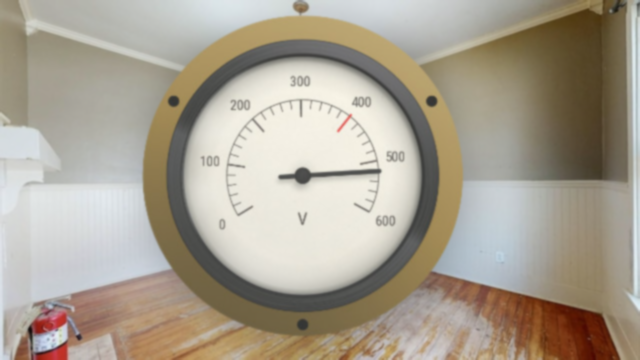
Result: 520 V
